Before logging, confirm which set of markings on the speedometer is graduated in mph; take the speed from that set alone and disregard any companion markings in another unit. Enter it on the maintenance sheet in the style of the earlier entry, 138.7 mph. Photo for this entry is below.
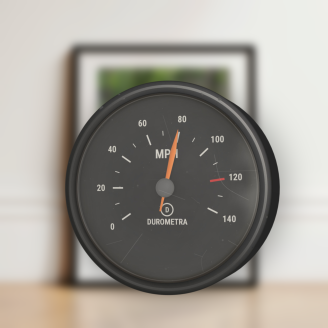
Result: 80 mph
